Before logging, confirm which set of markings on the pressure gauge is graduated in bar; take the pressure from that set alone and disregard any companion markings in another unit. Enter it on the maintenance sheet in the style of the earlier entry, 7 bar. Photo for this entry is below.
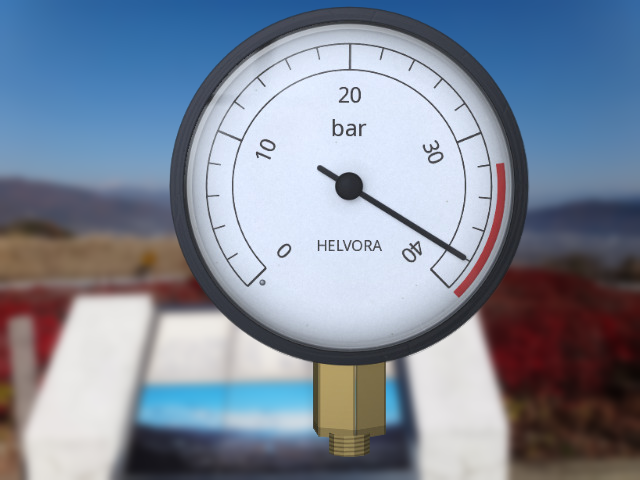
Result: 38 bar
